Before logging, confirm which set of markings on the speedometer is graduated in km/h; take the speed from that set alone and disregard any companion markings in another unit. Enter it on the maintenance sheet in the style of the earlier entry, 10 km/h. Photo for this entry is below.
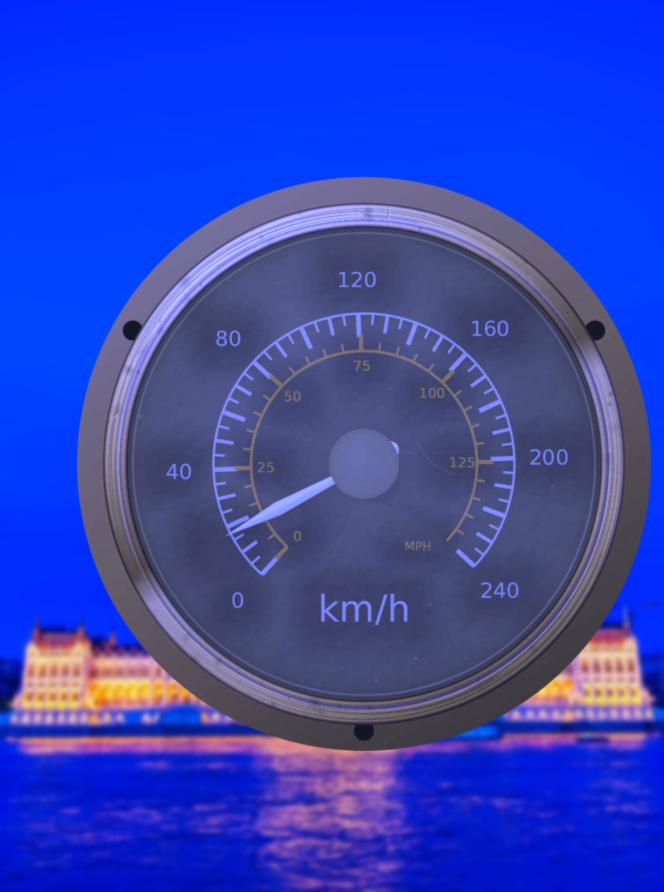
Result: 17.5 km/h
